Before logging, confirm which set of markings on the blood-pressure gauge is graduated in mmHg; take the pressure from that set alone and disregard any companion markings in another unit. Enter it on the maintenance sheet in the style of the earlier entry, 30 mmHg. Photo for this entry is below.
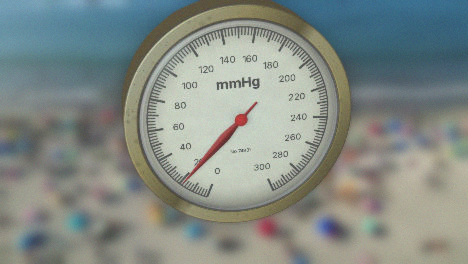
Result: 20 mmHg
